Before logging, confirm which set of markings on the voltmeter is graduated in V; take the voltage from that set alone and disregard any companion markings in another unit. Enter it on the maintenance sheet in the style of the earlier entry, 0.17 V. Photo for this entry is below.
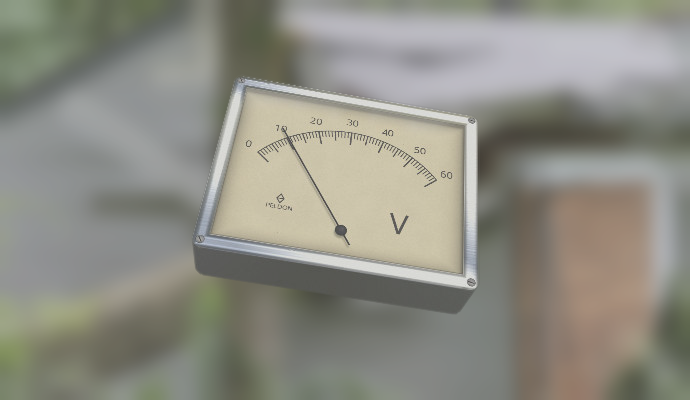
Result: 10 V
